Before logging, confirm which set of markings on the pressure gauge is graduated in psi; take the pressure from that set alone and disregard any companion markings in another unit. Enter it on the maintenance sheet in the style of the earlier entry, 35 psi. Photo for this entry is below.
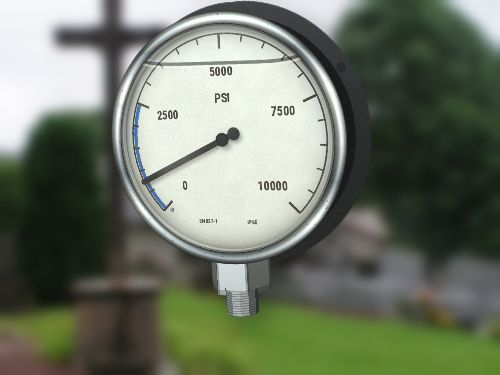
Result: 750 psi
